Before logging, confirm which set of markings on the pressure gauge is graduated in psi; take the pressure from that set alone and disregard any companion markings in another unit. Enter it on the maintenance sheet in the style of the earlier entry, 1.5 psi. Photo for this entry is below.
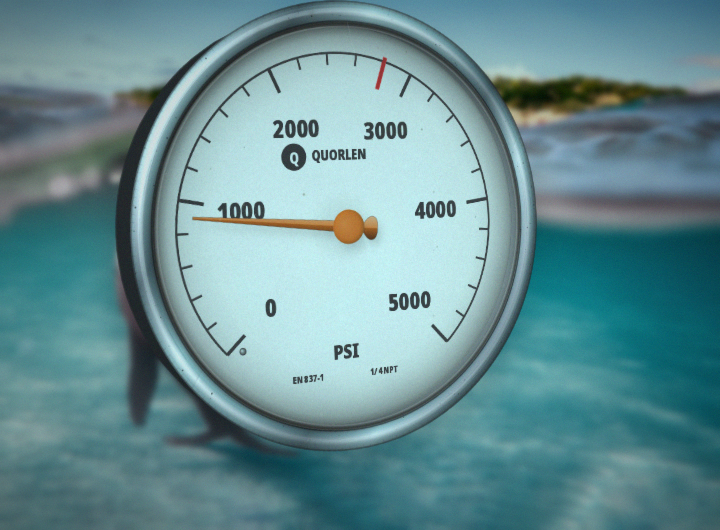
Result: 900 psi
